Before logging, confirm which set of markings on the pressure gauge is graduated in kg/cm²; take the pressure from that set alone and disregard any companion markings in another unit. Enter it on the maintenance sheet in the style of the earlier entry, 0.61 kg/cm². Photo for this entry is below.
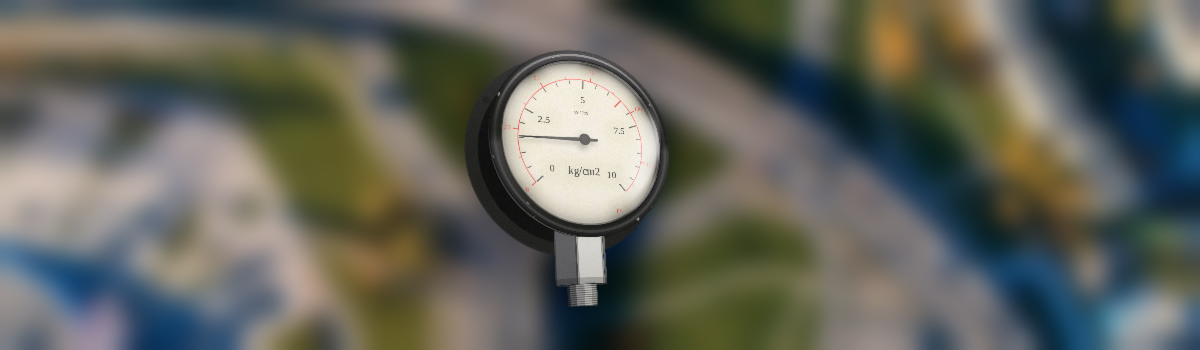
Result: 1.5 kg/cm²
